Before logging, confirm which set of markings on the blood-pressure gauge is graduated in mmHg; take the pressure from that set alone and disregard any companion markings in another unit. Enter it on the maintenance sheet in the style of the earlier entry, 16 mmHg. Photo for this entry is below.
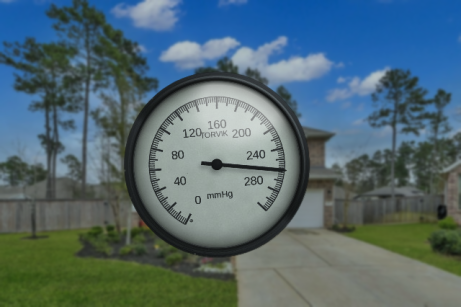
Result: 260 mmHg
